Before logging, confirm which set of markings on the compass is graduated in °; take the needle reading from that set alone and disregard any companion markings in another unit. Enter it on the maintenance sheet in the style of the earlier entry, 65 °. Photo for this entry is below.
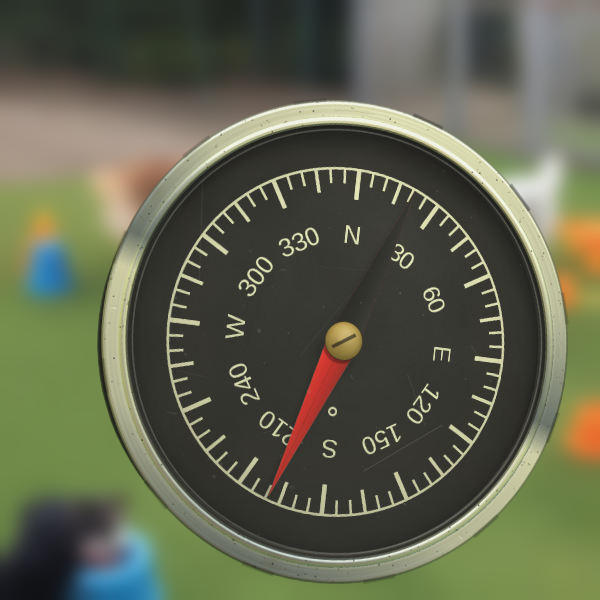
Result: 200 °
